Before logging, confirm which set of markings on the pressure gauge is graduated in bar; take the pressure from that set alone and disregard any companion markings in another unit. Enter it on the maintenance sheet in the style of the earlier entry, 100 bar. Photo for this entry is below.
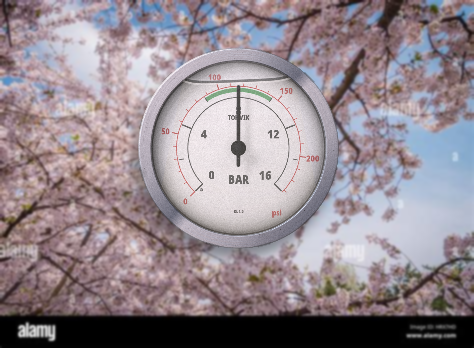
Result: 8 bar
